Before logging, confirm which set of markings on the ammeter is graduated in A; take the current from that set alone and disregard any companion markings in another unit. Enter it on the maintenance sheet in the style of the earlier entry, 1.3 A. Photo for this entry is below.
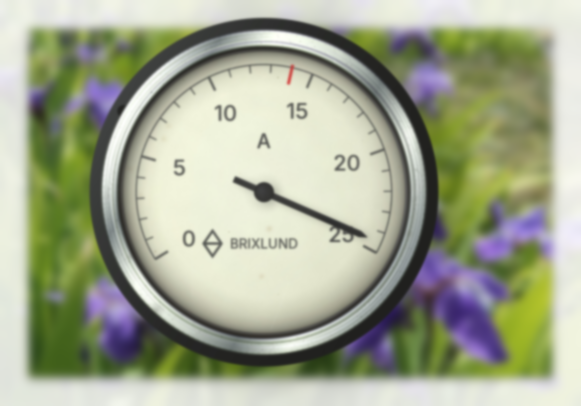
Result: 24.5 A
